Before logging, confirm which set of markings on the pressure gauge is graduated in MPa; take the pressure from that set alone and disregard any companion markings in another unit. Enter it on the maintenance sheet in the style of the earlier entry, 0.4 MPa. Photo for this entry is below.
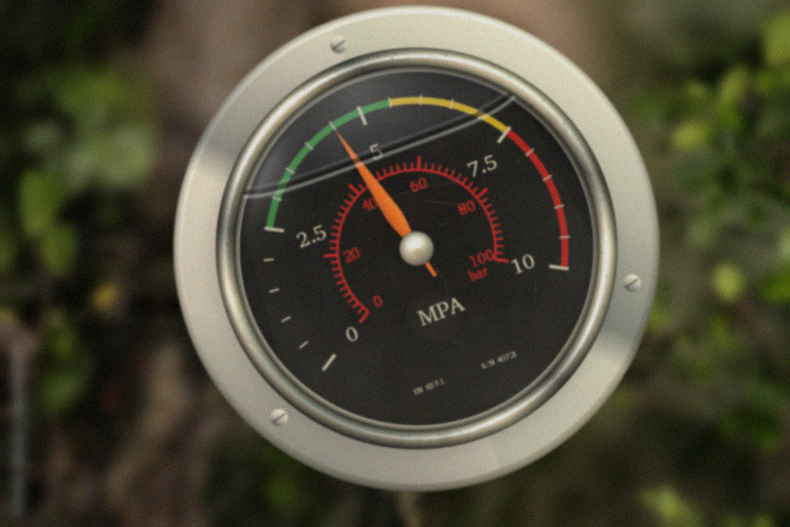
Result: 4.5 MPa
